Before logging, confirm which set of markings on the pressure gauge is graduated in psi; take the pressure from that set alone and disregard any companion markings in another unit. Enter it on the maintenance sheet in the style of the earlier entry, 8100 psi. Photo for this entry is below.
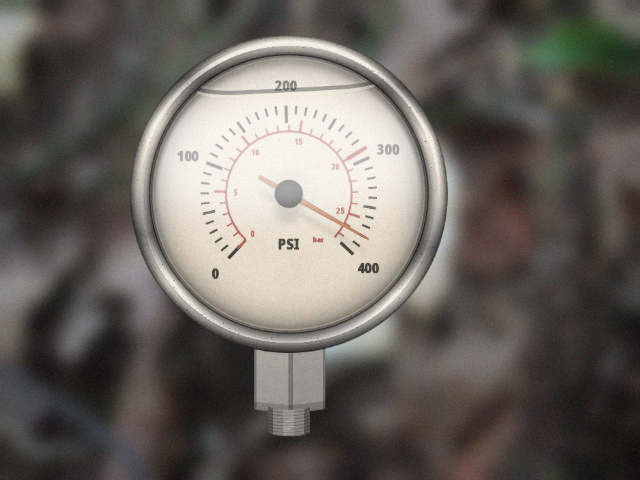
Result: 380 psi
